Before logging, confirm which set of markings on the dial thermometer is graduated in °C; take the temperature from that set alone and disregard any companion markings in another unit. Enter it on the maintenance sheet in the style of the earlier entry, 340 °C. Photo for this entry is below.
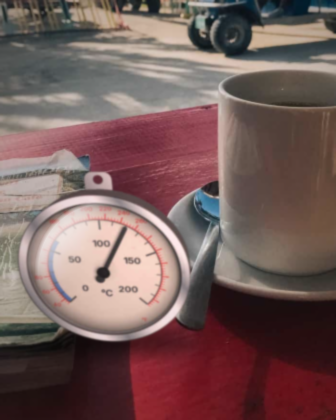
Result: 120 °C
